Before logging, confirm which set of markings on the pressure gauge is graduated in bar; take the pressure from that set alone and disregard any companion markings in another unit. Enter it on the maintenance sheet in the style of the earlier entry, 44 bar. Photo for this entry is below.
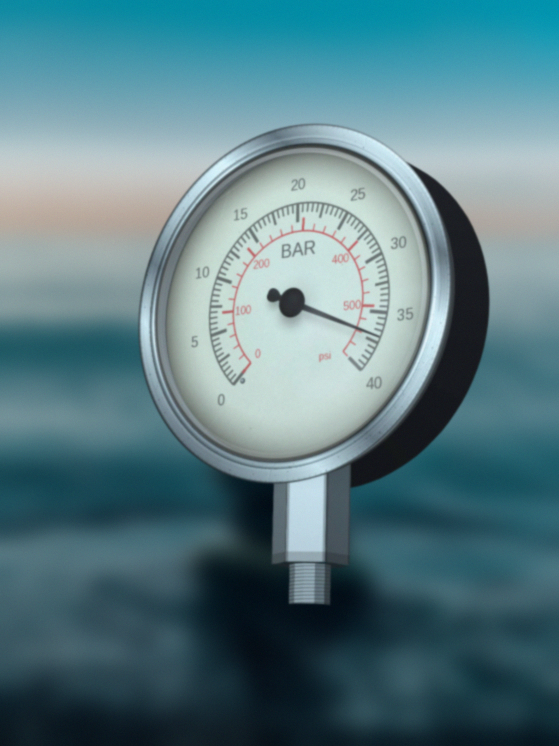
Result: 37 bar
